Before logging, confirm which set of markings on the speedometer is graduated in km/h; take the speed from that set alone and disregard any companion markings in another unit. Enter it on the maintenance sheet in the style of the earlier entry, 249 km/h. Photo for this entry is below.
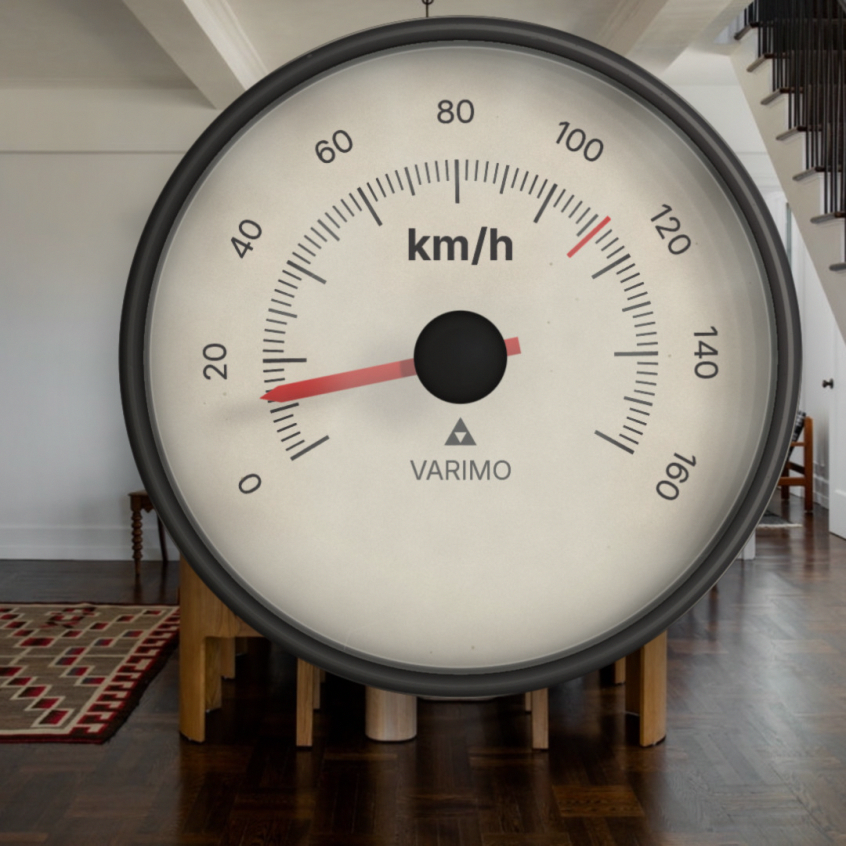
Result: 13 km/h
